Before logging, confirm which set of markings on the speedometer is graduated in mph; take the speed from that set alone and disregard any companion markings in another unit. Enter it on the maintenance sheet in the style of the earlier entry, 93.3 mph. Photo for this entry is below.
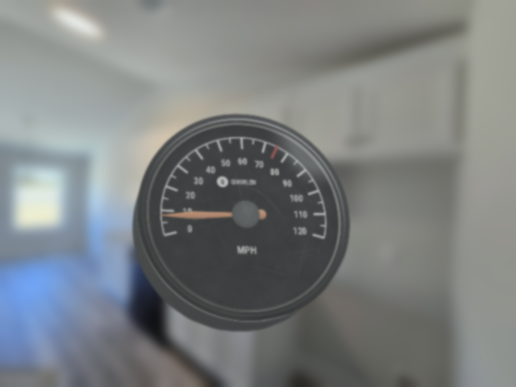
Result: 7.5 mph
